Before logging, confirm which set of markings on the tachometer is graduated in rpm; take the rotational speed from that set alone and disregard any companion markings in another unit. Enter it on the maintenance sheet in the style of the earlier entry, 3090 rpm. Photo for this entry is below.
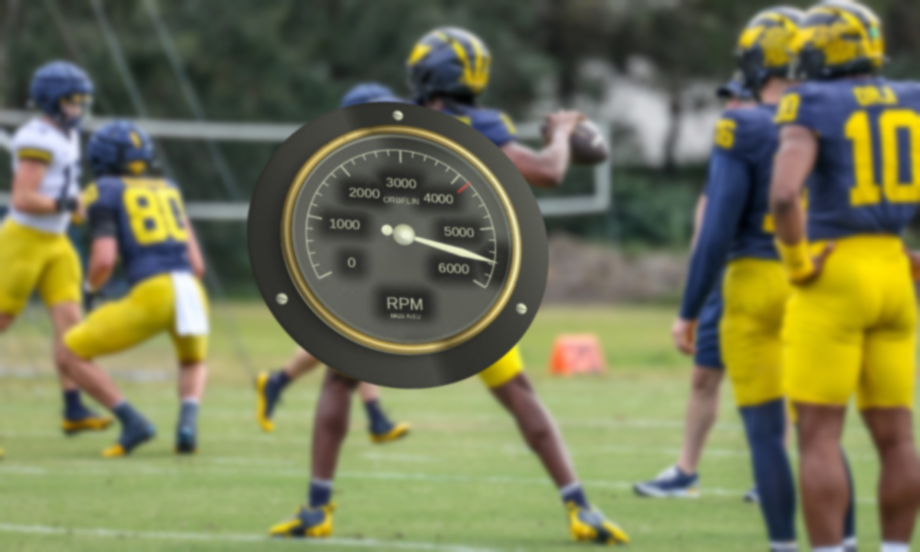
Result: 5600 rpm
